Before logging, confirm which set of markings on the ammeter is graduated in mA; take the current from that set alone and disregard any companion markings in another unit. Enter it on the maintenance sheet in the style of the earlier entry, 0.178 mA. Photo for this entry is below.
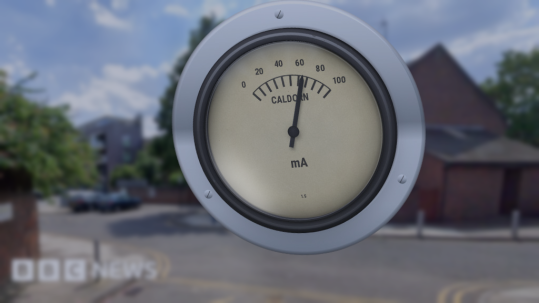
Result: 65 mA
